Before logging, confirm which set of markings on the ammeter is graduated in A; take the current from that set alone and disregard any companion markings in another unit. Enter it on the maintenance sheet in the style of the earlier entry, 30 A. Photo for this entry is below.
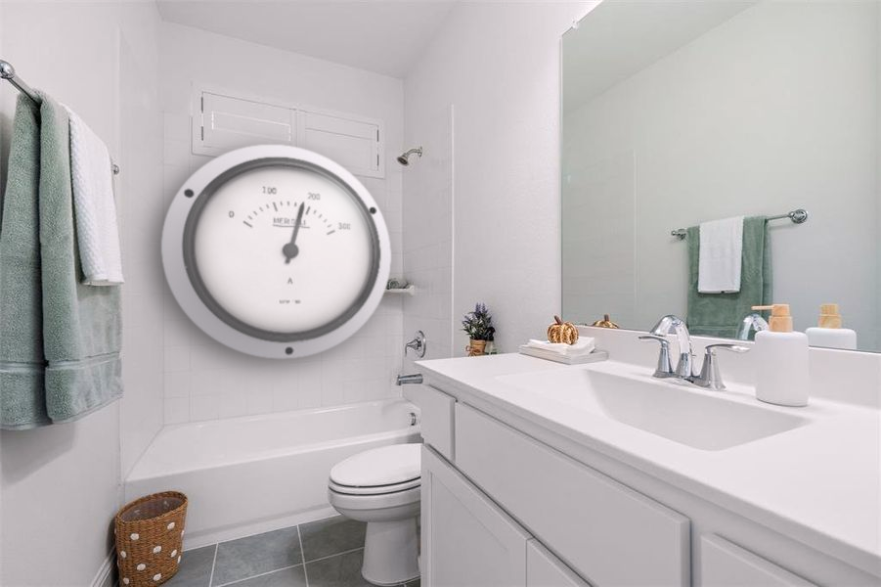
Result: 180 A
